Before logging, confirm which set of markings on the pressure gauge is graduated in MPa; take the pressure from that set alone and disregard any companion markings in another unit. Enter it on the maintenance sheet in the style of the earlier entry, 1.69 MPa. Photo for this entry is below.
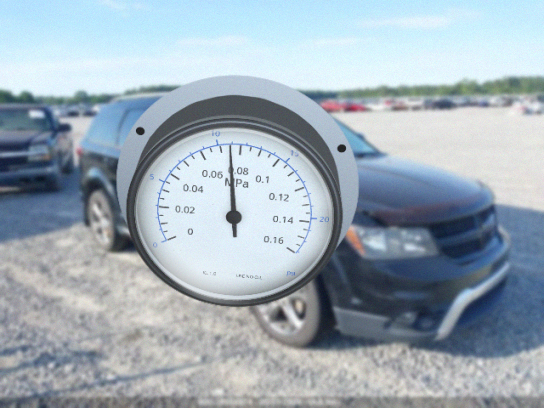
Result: 0.075 MPa
